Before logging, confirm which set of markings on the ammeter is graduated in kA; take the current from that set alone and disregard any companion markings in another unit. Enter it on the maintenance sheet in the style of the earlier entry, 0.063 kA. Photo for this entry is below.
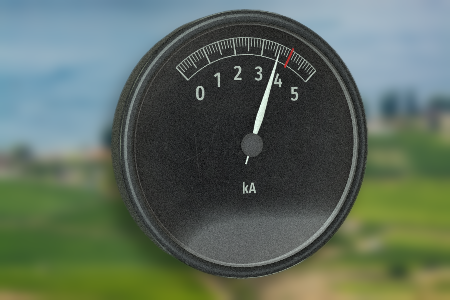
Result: 3.5 kA
